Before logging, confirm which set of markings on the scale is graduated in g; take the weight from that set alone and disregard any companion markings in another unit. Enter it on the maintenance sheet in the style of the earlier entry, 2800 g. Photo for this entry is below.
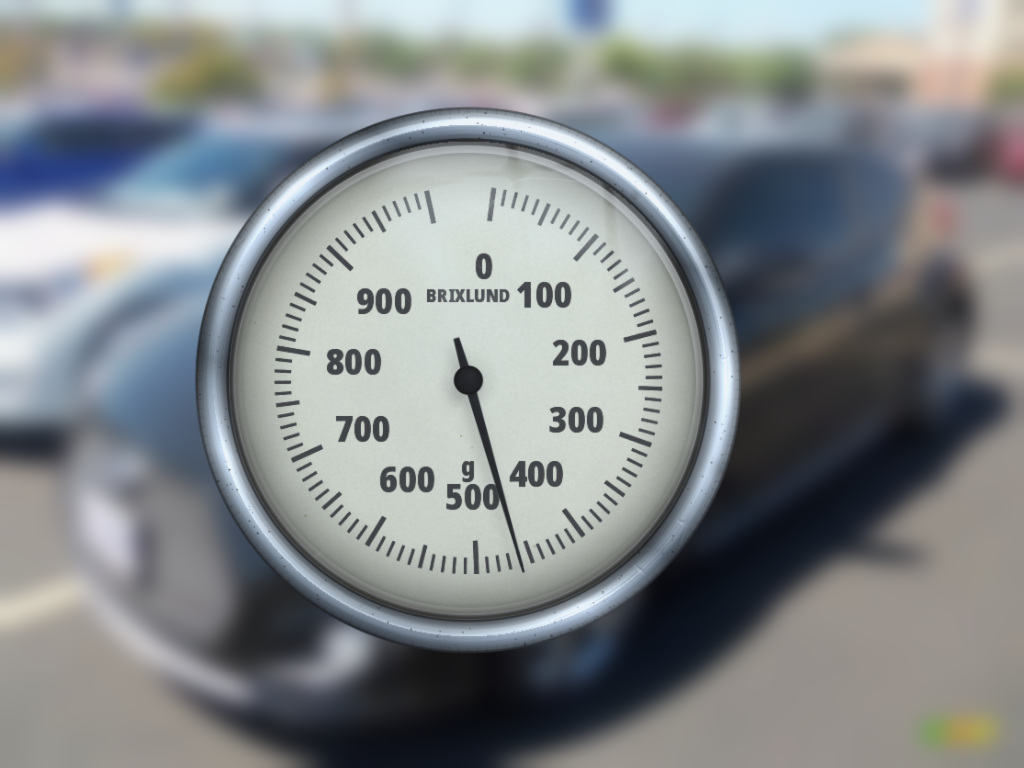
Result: 460 g
